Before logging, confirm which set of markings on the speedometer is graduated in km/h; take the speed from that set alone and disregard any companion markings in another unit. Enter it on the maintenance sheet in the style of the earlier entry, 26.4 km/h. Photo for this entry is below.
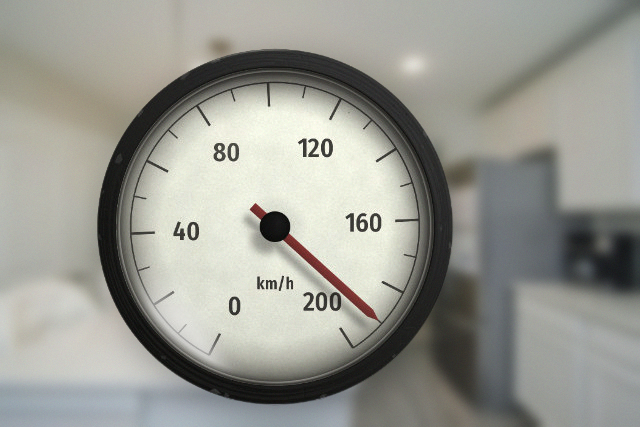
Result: 190 km/h
